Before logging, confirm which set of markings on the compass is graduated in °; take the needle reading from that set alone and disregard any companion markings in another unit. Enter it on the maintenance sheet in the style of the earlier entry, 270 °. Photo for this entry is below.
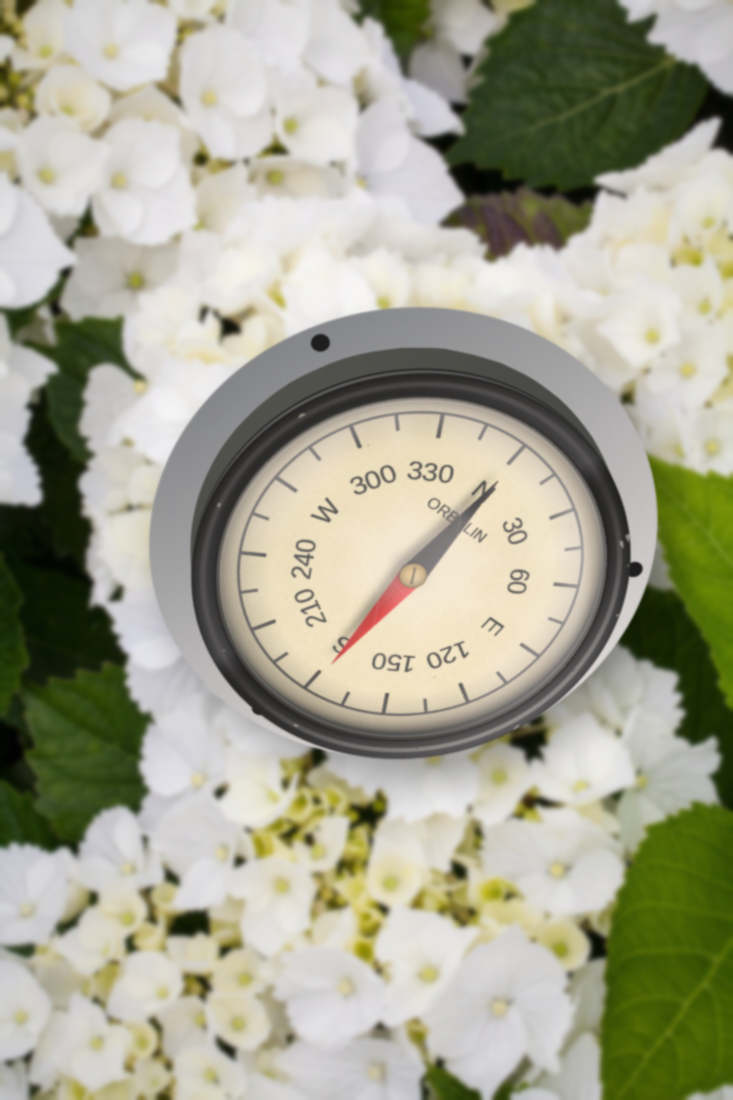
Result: 180 °
